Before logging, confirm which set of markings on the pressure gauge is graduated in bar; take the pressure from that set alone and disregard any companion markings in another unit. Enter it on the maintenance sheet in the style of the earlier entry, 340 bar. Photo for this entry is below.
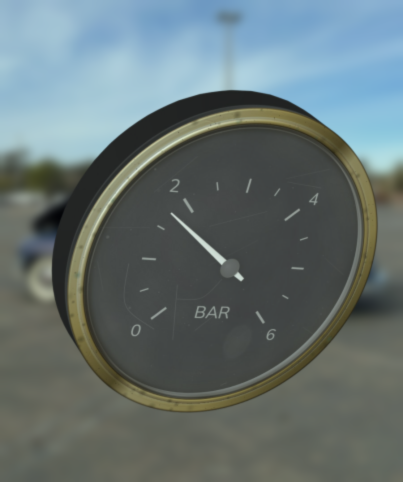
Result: 1.75 bar
